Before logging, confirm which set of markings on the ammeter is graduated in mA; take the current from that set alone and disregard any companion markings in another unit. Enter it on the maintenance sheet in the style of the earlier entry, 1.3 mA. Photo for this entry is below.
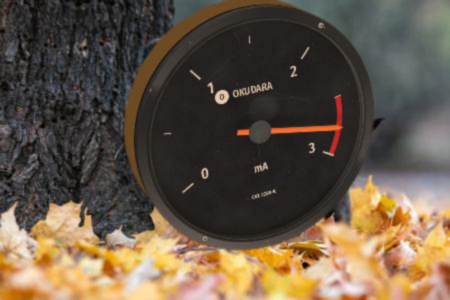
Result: 2.75 mA
